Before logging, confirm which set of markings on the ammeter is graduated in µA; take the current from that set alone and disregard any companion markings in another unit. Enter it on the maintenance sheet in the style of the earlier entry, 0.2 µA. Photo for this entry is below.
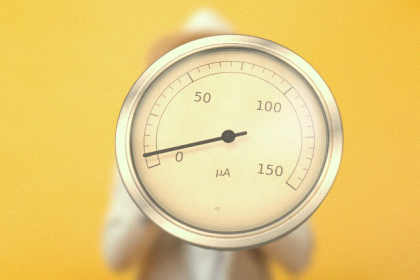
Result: 5 µA
